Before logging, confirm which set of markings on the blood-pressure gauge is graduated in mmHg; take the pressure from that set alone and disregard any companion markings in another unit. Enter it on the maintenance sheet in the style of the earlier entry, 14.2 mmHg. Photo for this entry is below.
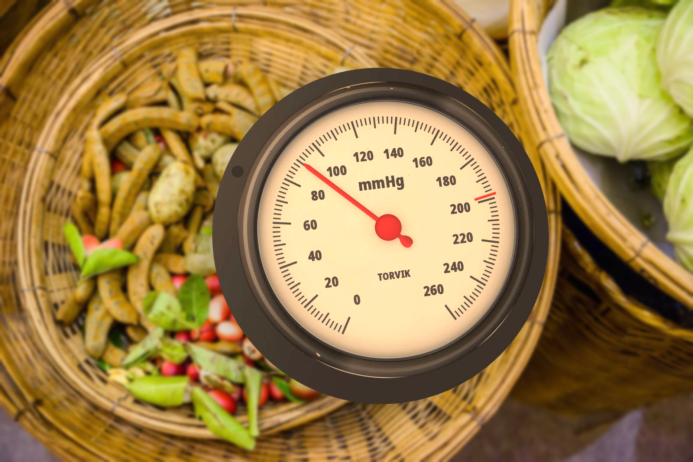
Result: 90 mmHg
